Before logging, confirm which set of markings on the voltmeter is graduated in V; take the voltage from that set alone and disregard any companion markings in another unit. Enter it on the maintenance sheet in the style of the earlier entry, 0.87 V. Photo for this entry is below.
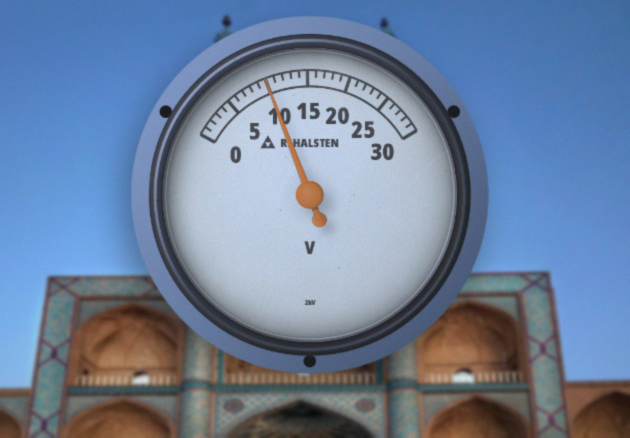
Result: 10 V
